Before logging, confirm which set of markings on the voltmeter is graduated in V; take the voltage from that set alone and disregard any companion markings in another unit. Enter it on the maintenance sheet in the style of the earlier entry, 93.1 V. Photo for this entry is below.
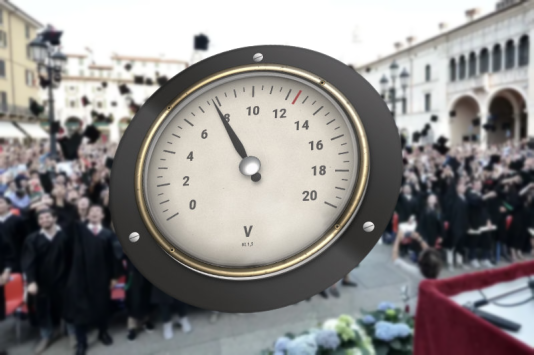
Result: 7.75 V
